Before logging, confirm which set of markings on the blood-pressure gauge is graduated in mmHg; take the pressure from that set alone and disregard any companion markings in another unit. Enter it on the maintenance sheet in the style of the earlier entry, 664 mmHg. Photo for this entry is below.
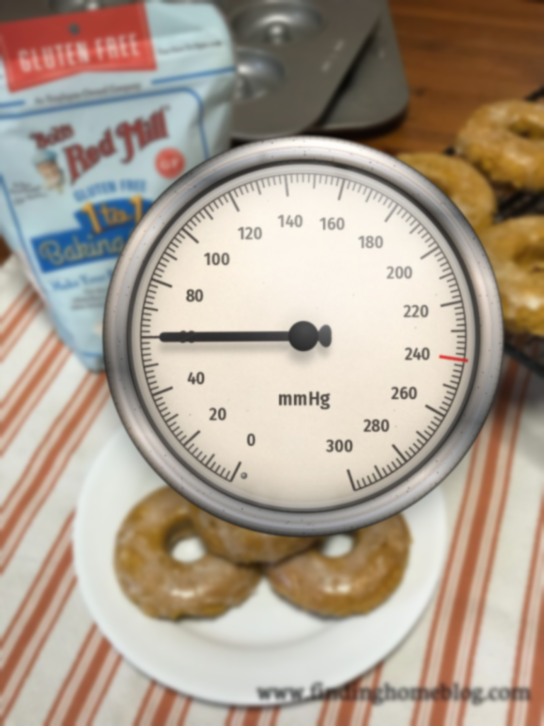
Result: 60 mmHg
